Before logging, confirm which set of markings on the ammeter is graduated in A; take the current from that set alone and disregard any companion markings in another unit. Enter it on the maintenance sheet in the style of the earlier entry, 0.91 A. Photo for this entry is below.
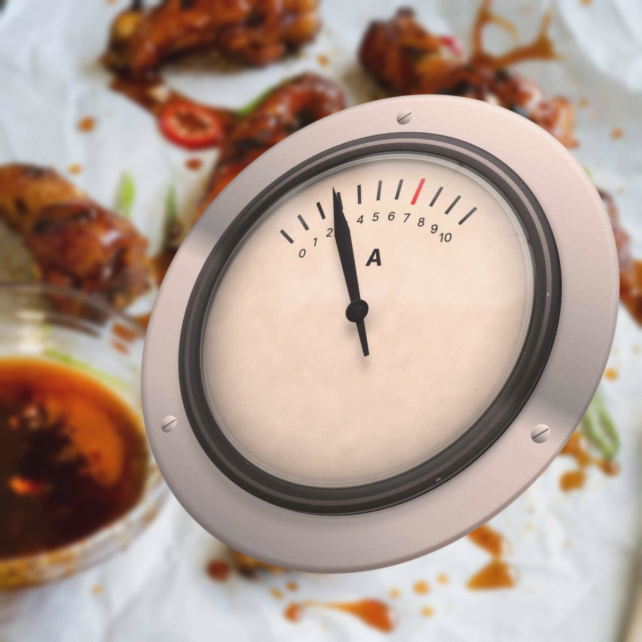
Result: 3 A
